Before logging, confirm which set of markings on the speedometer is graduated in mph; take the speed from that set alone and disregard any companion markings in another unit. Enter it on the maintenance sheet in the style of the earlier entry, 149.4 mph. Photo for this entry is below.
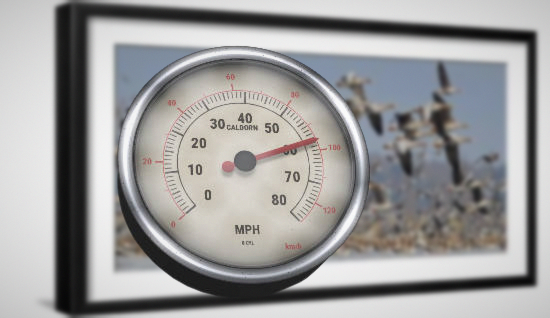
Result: 60 mph
